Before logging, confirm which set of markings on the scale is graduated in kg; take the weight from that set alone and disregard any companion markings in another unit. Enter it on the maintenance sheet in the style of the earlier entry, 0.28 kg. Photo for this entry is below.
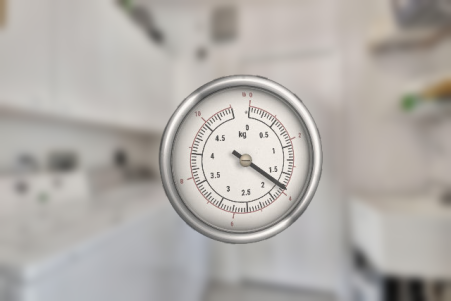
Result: 1.75 kg
